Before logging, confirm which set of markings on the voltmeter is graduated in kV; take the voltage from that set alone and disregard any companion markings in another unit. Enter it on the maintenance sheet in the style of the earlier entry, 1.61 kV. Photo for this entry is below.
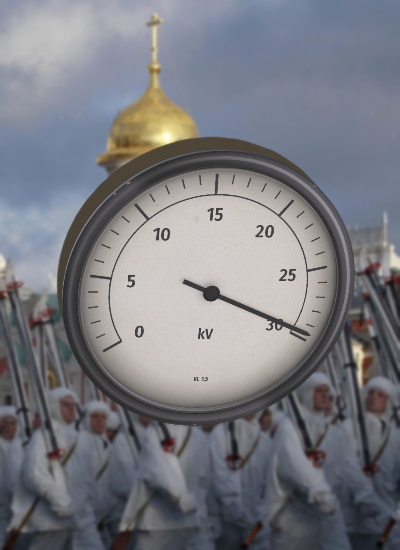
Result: 29.5 kV
